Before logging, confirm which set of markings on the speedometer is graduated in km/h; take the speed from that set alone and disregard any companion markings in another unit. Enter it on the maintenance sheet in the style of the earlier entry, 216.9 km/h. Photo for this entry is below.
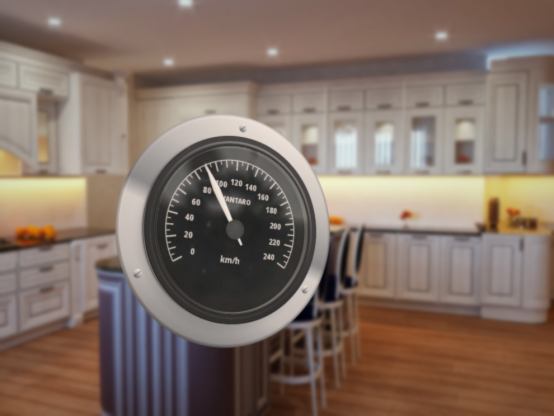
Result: 90 km/h
